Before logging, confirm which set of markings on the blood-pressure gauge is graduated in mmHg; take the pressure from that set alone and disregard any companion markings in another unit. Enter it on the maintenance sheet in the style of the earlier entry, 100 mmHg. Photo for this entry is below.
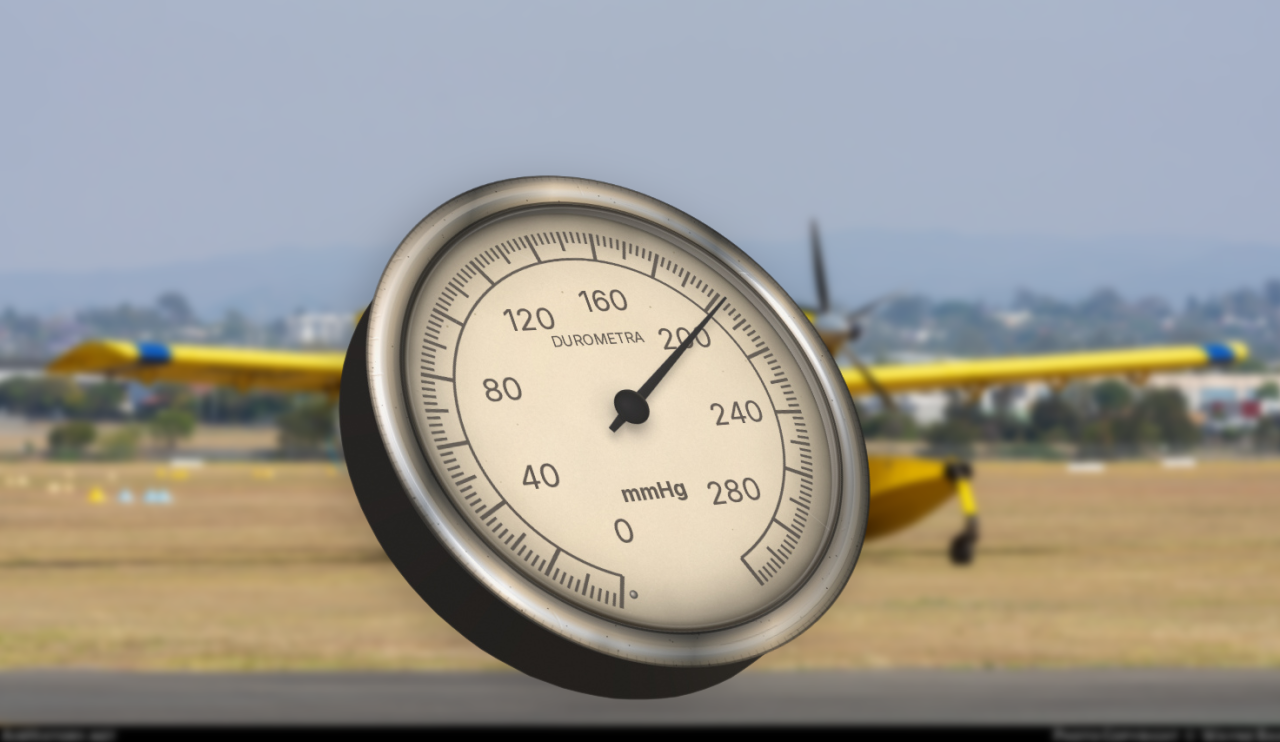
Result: 202 mmHg
